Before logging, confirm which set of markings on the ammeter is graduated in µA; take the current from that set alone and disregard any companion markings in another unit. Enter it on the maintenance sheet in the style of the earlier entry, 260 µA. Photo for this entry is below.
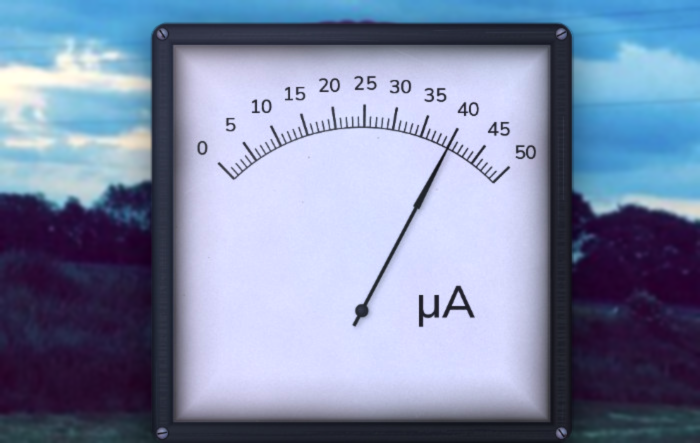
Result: 40 µA
